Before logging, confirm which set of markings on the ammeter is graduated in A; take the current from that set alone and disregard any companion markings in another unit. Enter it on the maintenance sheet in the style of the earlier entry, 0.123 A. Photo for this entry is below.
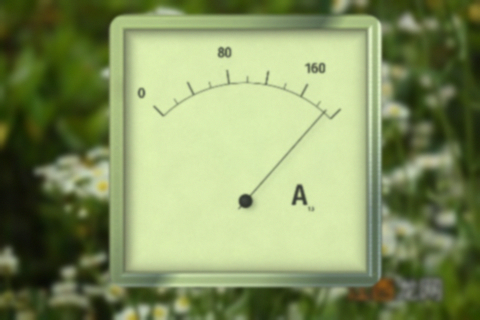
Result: 190 A
